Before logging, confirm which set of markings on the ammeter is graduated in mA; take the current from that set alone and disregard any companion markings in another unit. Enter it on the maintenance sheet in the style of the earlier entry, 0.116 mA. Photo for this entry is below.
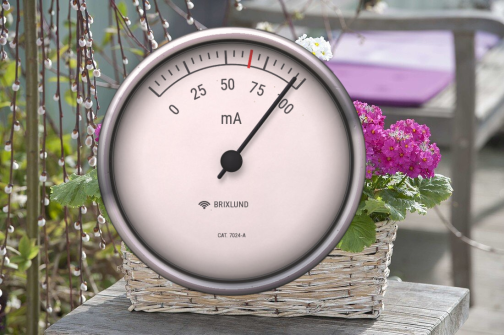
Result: 95 mA
